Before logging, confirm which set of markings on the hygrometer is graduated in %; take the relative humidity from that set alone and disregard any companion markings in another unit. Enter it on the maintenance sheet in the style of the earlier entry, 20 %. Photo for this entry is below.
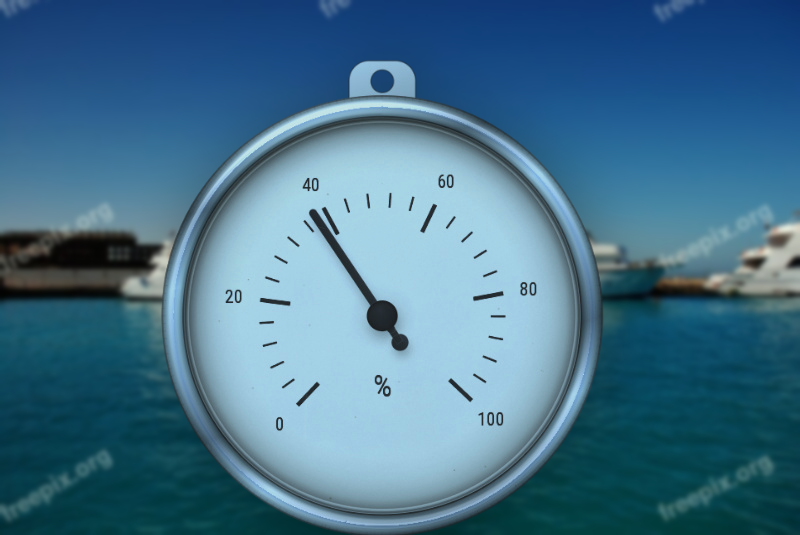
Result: 38 %
